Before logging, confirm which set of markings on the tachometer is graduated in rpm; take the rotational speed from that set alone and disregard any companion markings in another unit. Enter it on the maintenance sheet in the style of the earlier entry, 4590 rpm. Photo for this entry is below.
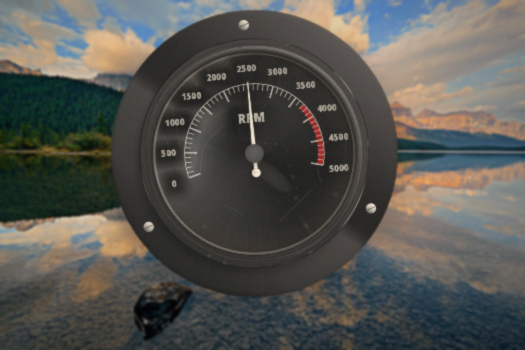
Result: 2500 rpm
